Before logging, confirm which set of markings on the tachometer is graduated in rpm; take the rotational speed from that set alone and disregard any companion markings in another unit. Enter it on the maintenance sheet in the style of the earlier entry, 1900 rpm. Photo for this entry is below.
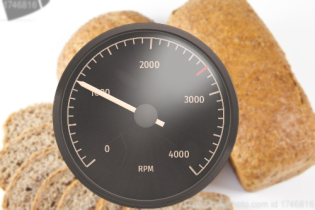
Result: 1000 rpm
